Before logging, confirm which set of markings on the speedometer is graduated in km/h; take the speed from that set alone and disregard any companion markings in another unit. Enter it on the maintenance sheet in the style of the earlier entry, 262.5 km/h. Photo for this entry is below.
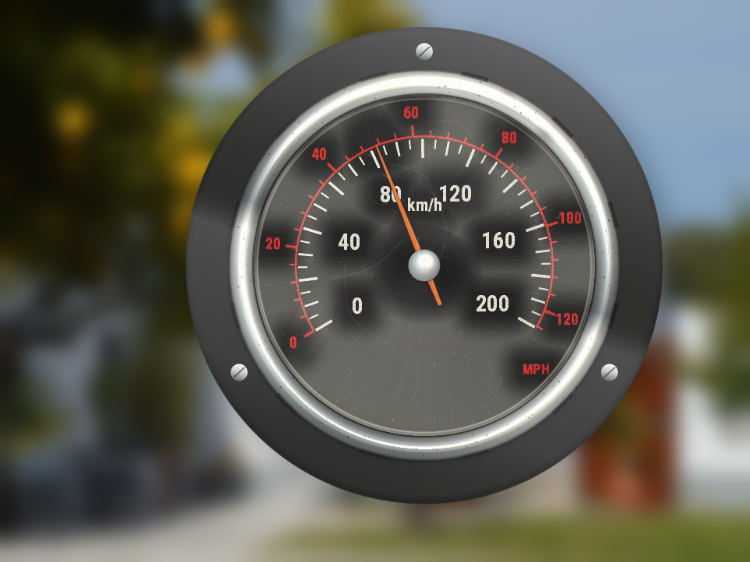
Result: 82.5 km/h
